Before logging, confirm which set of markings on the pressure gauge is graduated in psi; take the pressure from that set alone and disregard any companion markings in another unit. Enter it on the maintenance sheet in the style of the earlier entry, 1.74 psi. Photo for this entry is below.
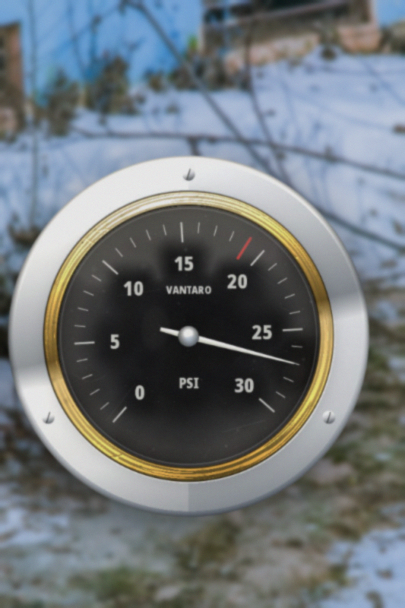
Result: 27 psi
